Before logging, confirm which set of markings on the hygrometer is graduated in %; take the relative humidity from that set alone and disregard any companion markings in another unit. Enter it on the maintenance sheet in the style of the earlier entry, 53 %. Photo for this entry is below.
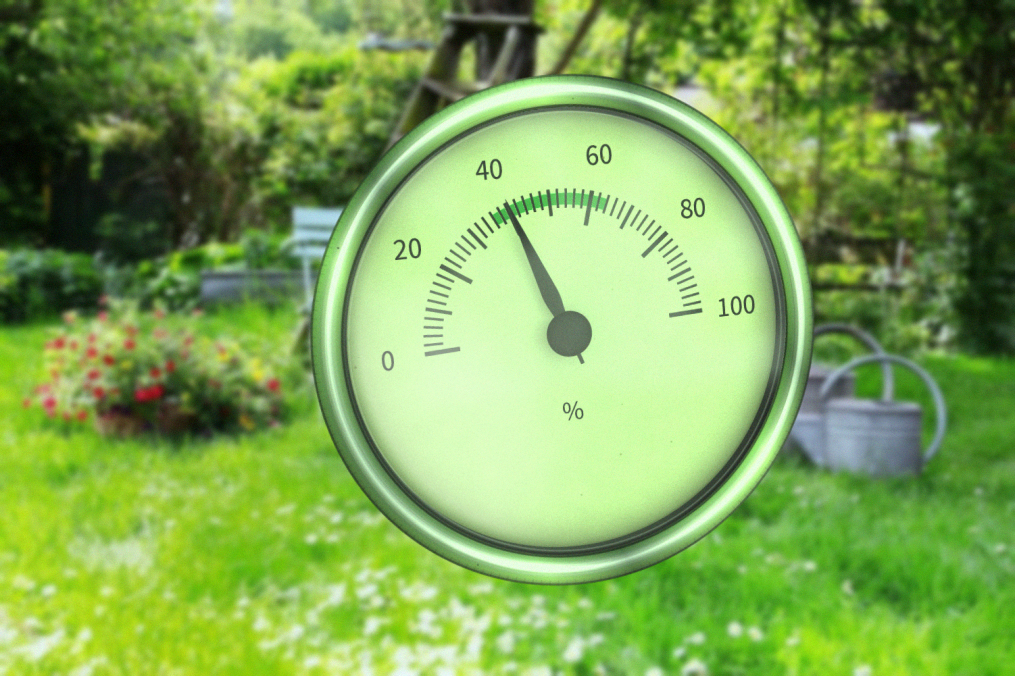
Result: 40 %
